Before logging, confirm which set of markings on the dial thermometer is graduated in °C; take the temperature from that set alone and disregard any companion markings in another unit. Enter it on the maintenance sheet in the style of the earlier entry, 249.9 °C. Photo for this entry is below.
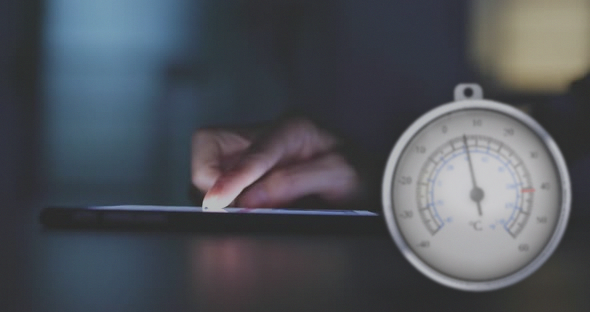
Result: 5 °C
